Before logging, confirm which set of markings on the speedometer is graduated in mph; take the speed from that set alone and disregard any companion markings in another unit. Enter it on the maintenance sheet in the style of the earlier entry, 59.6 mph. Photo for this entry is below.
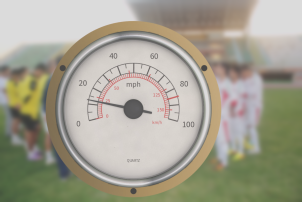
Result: 12.5 mph
